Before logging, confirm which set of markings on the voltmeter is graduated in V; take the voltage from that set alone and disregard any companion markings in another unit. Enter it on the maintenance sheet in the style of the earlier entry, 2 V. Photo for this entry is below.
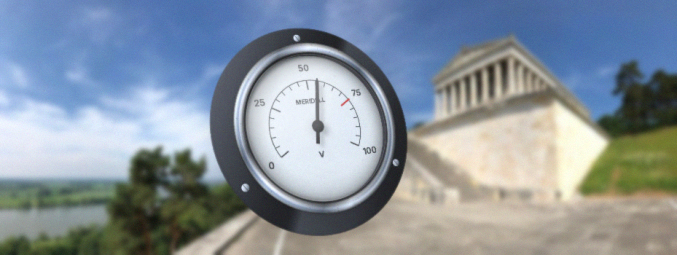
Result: 55 V
